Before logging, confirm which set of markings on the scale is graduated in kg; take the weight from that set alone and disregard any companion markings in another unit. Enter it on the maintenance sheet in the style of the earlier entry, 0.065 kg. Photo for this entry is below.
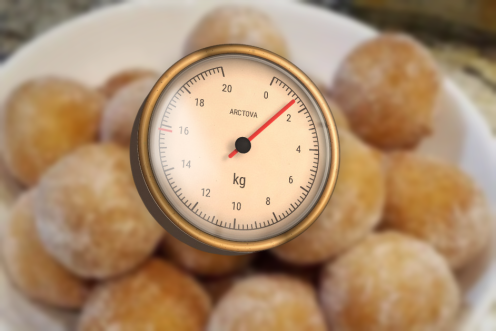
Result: 1.4 kg
